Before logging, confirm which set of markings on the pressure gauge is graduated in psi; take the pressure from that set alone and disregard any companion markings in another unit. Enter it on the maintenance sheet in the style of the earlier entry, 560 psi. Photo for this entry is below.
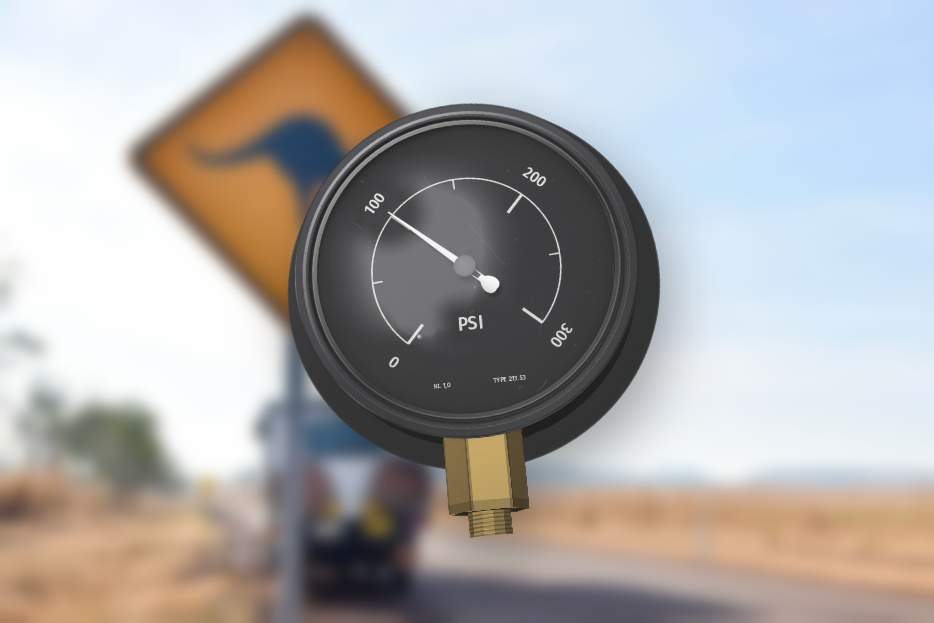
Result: 100 psi
